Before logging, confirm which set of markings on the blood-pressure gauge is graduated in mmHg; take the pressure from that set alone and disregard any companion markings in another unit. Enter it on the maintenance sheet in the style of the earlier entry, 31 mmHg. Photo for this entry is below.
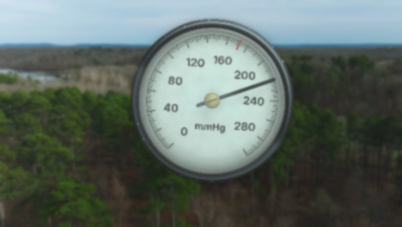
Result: 220 mmHg
